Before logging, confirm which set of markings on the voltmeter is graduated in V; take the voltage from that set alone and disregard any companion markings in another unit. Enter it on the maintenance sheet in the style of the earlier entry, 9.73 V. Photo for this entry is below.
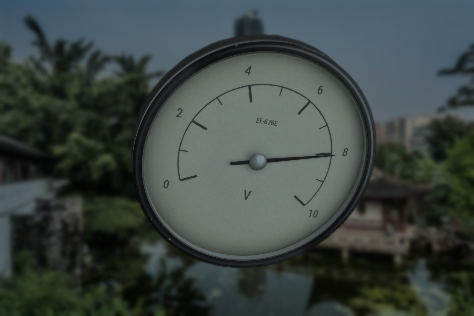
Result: 8 V
